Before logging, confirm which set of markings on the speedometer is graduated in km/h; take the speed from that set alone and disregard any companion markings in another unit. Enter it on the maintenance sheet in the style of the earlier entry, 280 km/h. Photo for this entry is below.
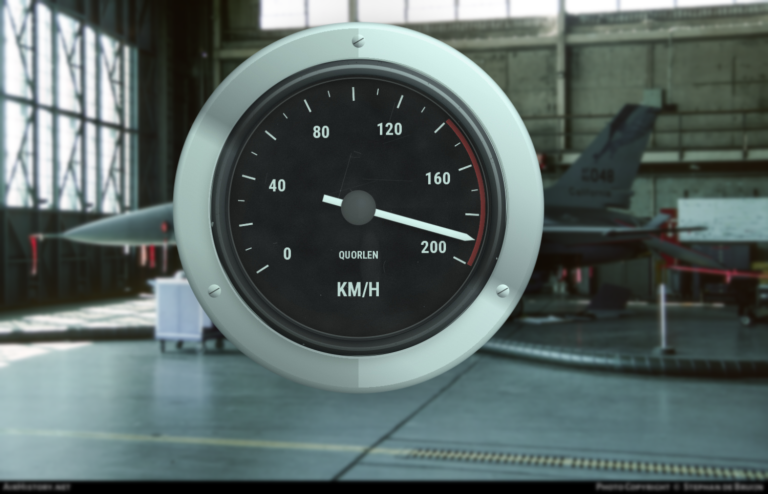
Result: 190 km/h
